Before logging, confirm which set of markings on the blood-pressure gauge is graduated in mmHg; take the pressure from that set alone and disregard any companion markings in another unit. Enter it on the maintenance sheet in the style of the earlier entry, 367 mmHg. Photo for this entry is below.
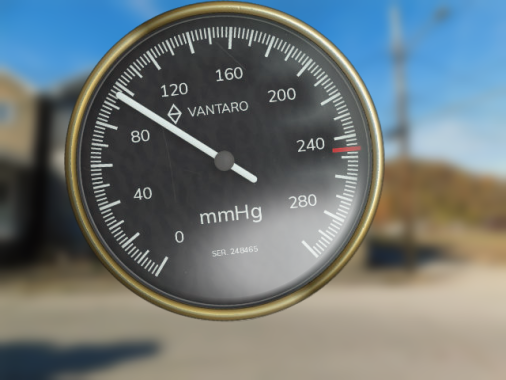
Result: 96 mmHg
